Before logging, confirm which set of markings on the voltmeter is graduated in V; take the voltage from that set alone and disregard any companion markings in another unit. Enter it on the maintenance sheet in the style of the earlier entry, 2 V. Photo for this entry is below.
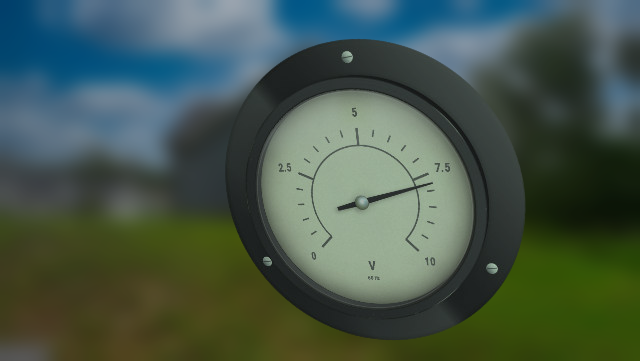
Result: 7.75 V
